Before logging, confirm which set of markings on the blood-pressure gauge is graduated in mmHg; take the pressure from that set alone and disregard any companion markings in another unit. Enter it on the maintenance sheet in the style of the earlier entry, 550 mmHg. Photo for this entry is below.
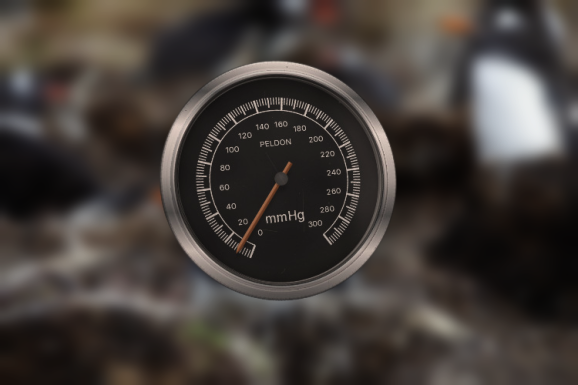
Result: 10 mmHg
